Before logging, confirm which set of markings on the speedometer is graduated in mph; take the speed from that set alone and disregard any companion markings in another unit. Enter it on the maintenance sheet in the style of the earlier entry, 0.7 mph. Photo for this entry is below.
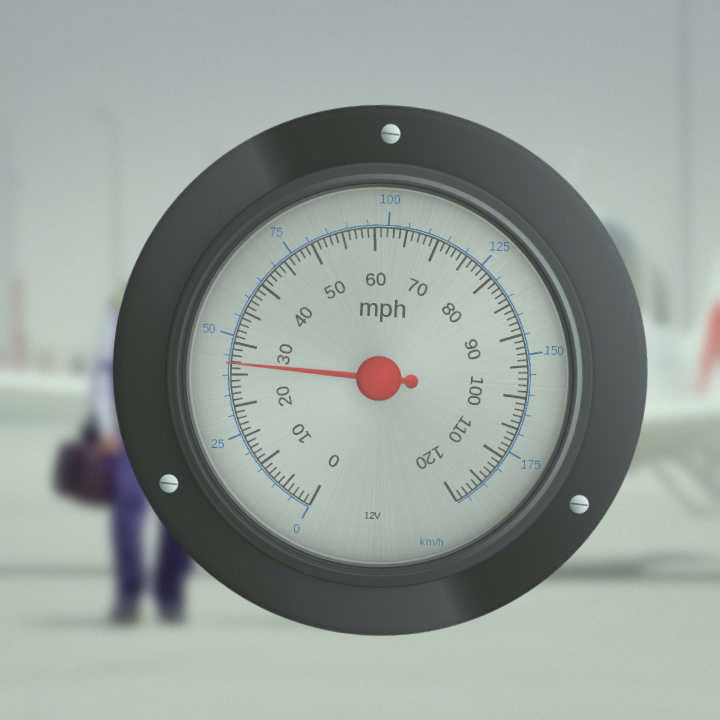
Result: 27 mph
